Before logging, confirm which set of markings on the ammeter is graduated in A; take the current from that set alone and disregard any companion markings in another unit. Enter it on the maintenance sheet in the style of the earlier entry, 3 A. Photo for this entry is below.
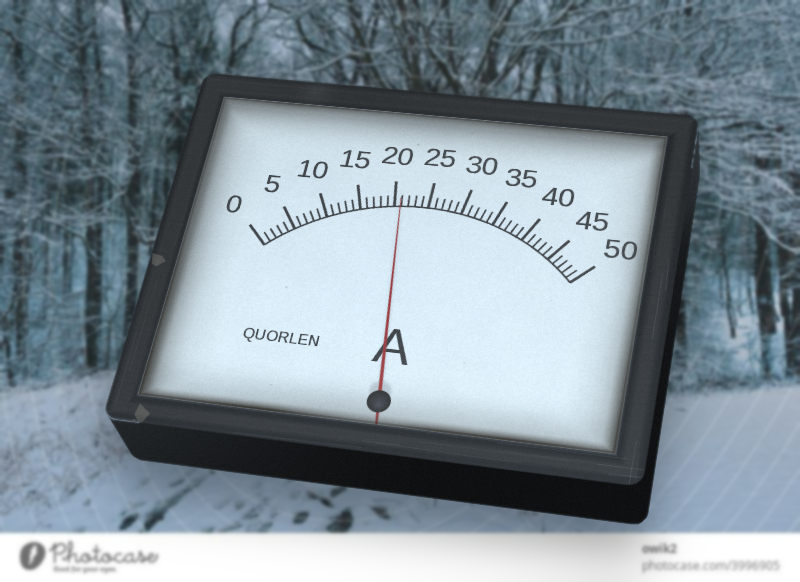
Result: 21 A
